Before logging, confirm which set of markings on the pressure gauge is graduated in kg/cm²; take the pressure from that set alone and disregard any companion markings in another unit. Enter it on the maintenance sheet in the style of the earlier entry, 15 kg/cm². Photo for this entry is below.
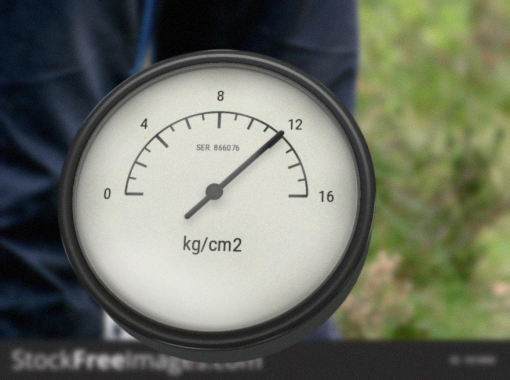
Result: 12 kg/cm²
